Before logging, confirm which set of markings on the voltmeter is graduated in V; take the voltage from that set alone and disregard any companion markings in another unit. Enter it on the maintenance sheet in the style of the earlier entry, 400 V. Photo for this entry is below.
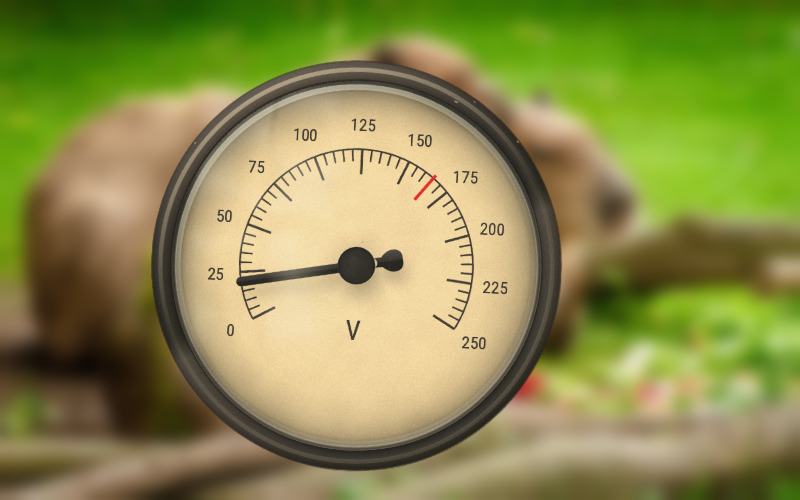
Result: 20 V
